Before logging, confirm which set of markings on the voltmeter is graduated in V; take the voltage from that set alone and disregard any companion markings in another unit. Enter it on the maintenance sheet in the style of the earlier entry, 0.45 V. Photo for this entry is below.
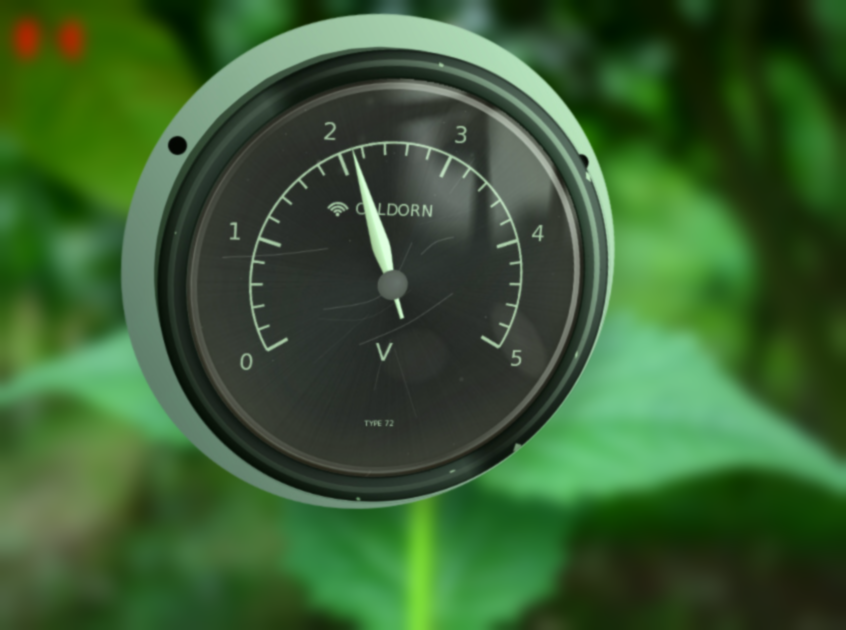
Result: 2.1 V
